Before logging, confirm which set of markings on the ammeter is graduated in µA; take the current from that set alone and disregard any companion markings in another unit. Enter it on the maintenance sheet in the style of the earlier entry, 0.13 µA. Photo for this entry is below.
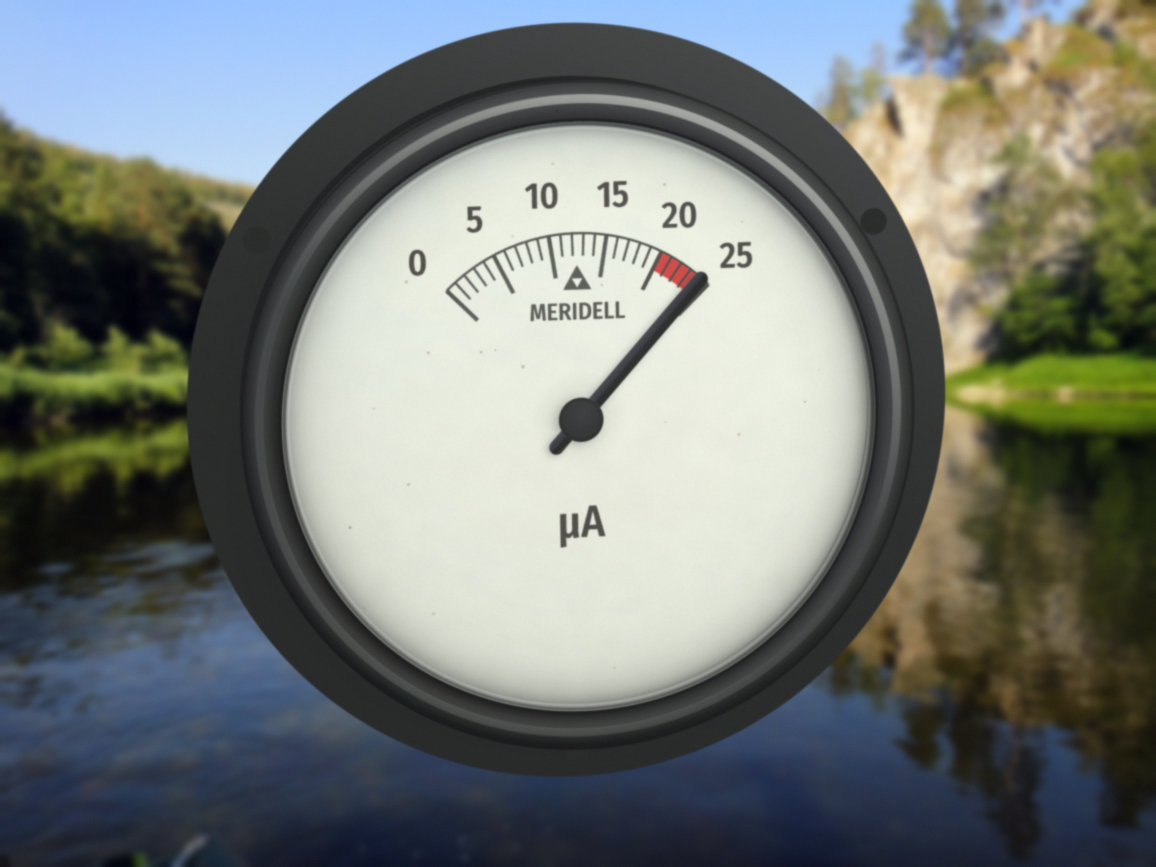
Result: 24 µA
